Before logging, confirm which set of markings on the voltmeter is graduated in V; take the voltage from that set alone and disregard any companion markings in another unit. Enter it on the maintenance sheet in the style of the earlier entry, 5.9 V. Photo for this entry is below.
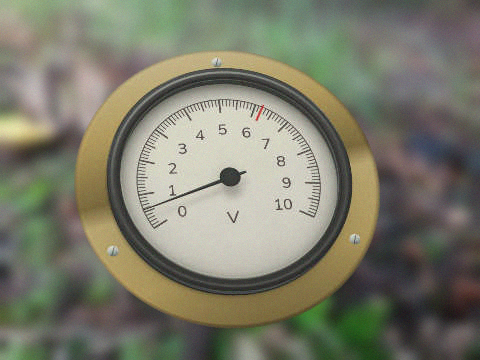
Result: 0.5 V
